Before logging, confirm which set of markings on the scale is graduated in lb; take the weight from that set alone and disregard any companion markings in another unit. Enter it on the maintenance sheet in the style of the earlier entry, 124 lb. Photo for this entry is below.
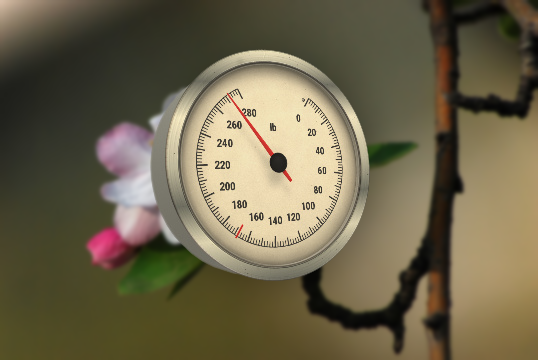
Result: 270 lb
